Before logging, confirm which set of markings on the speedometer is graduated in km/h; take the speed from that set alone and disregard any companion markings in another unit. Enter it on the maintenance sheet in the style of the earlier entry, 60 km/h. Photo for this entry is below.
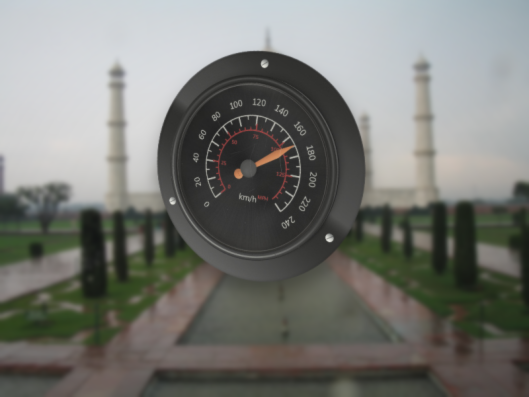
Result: 170 km/h
